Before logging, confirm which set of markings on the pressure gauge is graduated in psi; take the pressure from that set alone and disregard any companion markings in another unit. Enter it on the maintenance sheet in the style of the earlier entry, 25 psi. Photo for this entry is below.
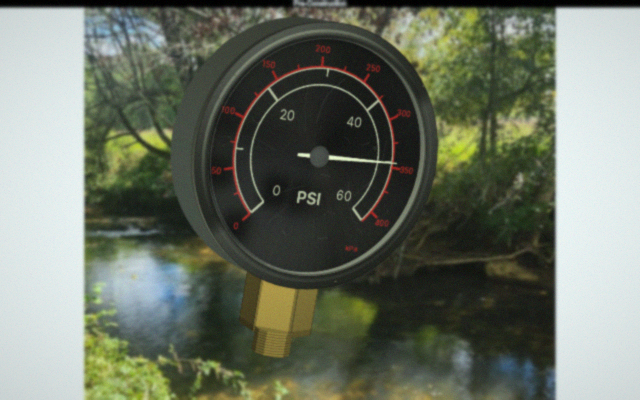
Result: 50 psi
